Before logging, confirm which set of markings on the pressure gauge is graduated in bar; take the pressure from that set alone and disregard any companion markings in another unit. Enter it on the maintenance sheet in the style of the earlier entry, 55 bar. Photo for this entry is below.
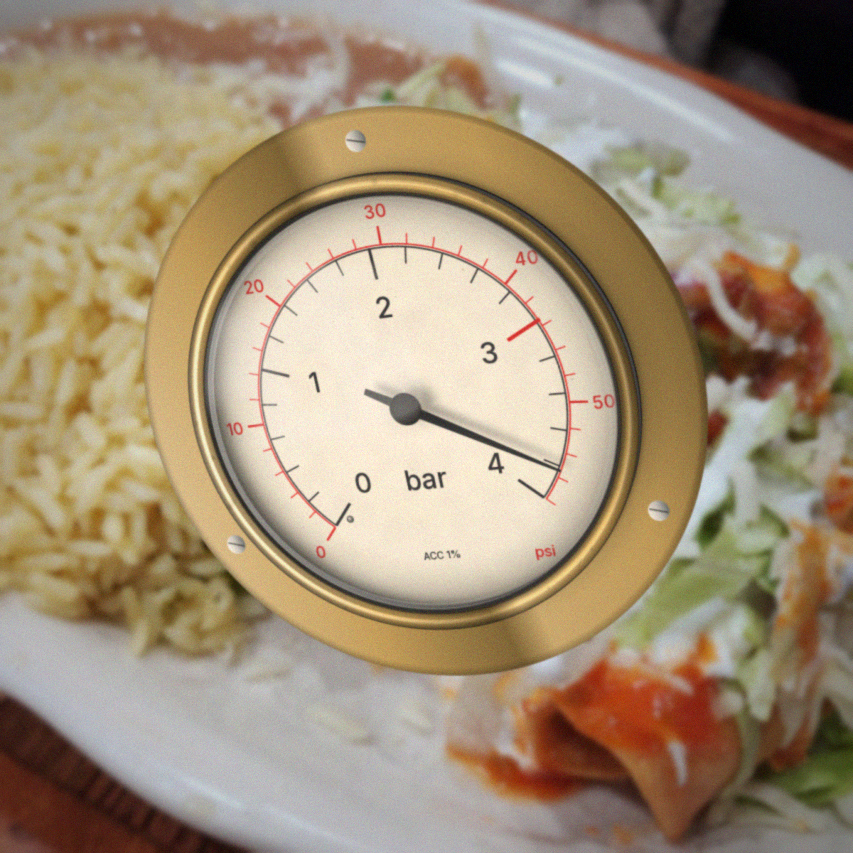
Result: 3.8 bar
